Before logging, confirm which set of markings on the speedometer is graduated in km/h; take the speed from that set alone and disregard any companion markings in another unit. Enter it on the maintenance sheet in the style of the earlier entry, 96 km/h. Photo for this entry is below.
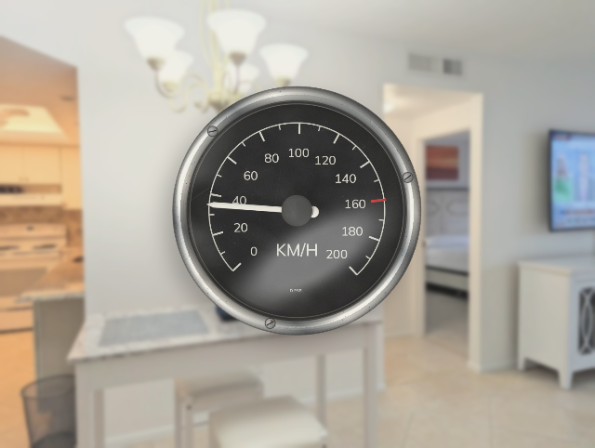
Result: 35 km/h
